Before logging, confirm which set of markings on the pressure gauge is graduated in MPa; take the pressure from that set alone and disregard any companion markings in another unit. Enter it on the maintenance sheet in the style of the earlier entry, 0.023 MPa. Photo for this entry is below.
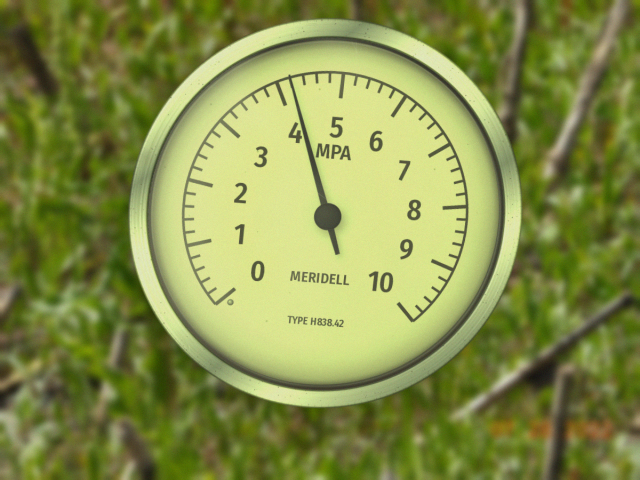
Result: 4.2 MPa
